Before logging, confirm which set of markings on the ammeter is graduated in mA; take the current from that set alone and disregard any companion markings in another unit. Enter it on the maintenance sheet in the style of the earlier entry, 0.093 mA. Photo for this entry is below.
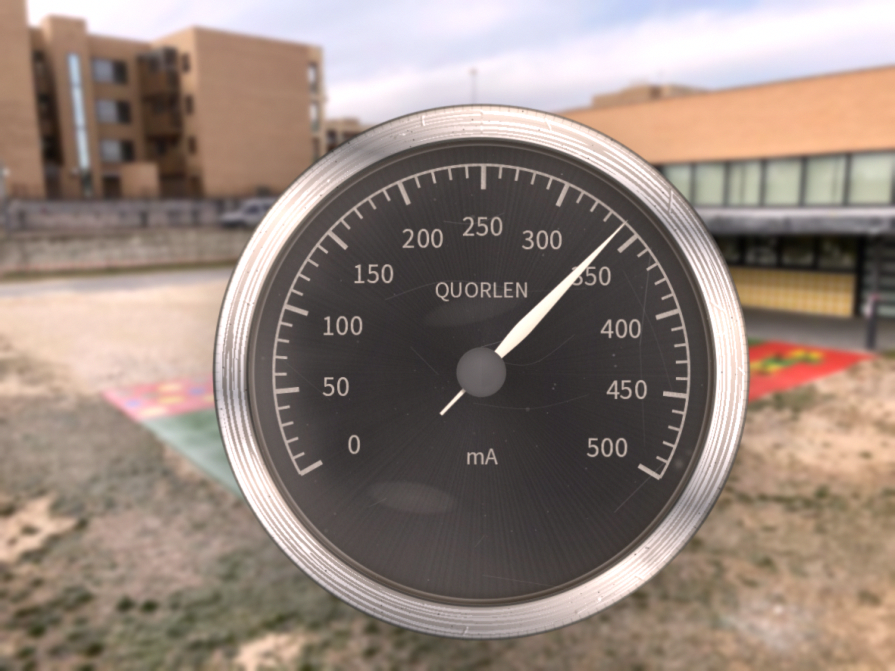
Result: 340 mA
